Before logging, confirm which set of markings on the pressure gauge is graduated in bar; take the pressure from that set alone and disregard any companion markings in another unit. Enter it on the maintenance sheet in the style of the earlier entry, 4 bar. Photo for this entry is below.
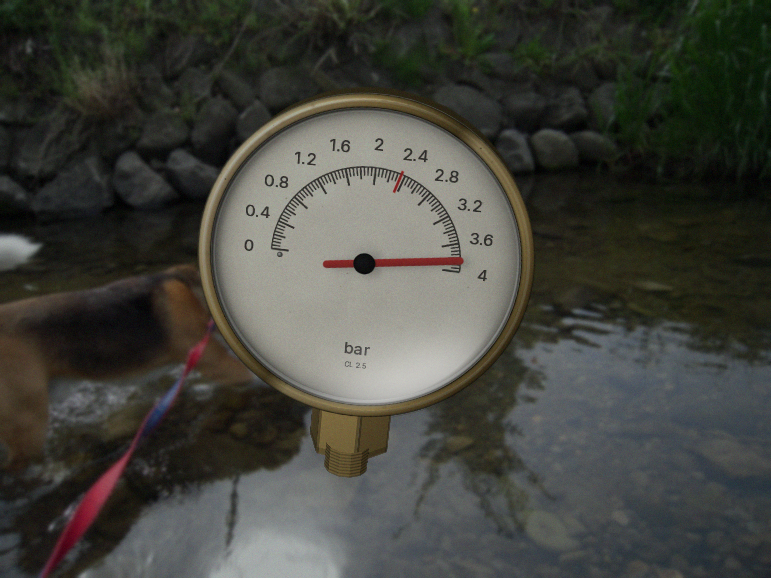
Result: 3.8 bar
